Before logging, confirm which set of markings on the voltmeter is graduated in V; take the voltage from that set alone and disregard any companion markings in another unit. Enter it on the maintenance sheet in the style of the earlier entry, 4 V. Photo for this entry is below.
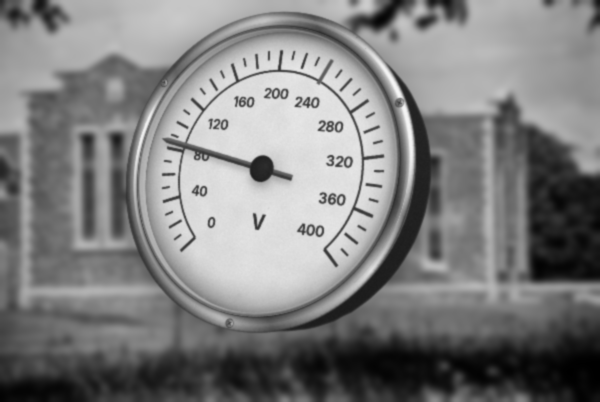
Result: 85 V
